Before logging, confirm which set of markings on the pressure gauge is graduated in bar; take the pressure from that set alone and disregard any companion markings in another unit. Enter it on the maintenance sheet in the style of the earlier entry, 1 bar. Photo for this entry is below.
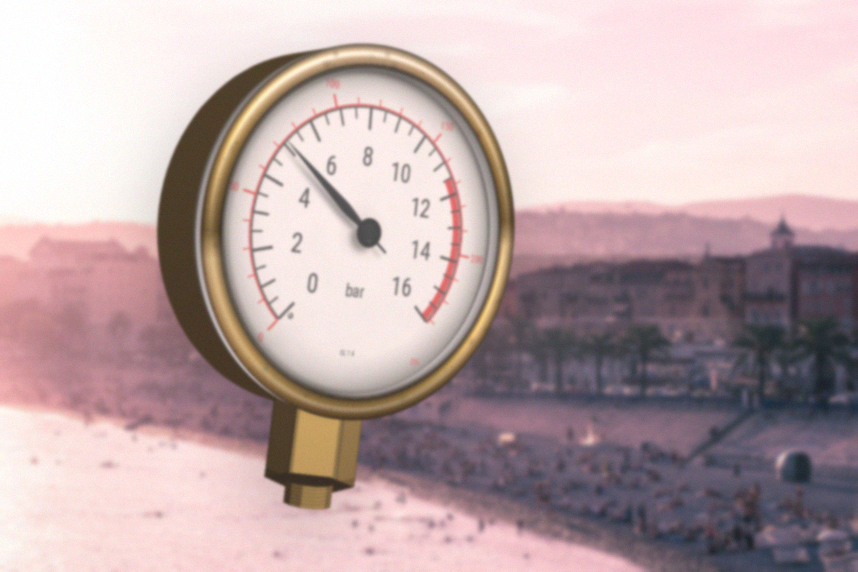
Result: 5 bar
